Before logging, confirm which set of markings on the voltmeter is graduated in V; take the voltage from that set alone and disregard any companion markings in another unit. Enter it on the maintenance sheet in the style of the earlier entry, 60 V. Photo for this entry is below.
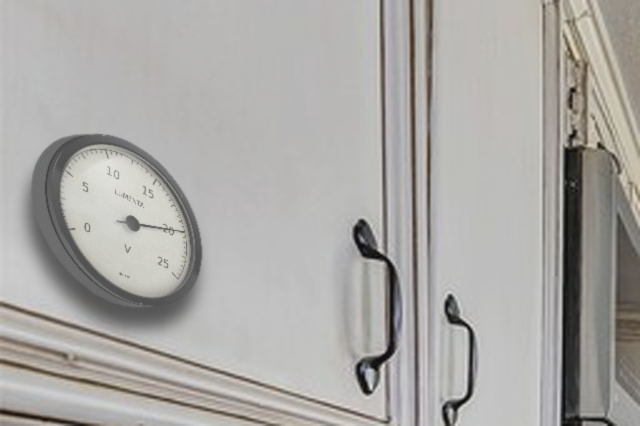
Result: 20 V
